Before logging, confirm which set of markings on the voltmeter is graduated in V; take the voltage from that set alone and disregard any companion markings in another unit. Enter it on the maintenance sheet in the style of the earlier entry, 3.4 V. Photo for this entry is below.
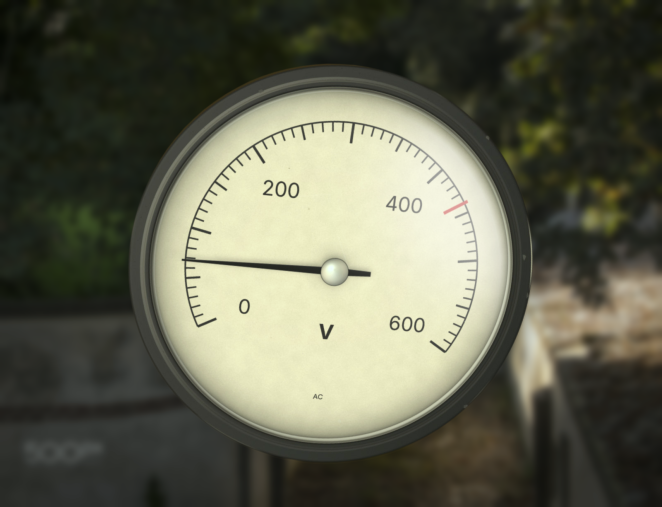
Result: 70 V
